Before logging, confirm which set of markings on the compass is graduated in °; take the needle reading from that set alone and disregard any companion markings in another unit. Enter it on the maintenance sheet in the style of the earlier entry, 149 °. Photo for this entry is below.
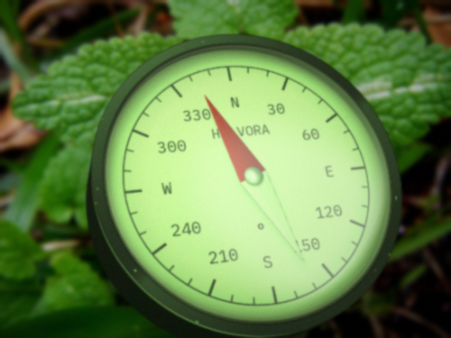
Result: 340 °
